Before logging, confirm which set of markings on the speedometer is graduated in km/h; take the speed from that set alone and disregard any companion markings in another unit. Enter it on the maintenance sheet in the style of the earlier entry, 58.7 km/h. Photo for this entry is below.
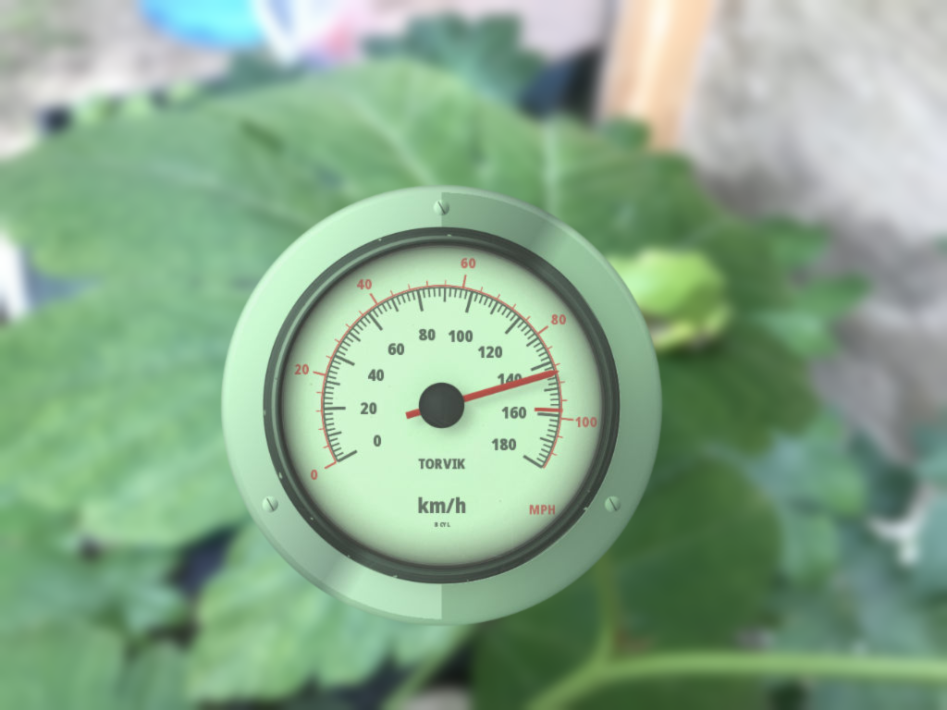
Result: 144 km/h
